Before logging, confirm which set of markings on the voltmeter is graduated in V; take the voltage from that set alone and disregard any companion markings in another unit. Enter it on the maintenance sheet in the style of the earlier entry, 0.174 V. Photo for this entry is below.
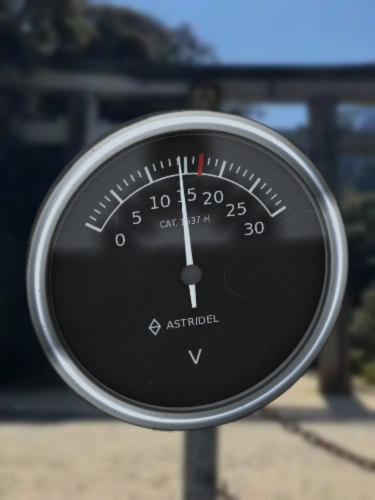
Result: 14 V
